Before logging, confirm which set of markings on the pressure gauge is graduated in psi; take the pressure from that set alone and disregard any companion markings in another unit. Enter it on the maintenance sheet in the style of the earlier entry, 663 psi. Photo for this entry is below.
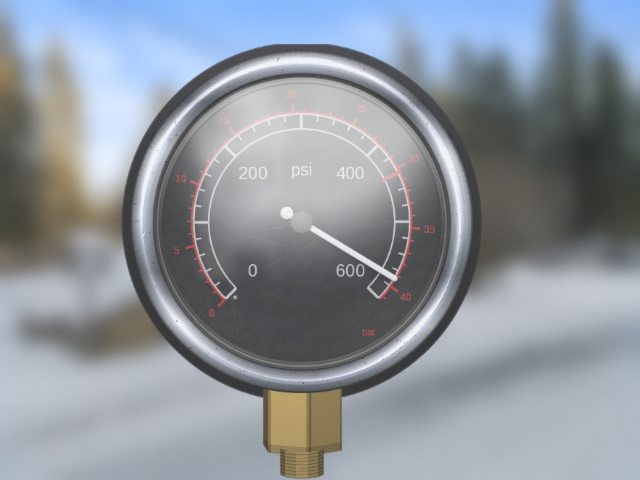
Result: 570 psi
